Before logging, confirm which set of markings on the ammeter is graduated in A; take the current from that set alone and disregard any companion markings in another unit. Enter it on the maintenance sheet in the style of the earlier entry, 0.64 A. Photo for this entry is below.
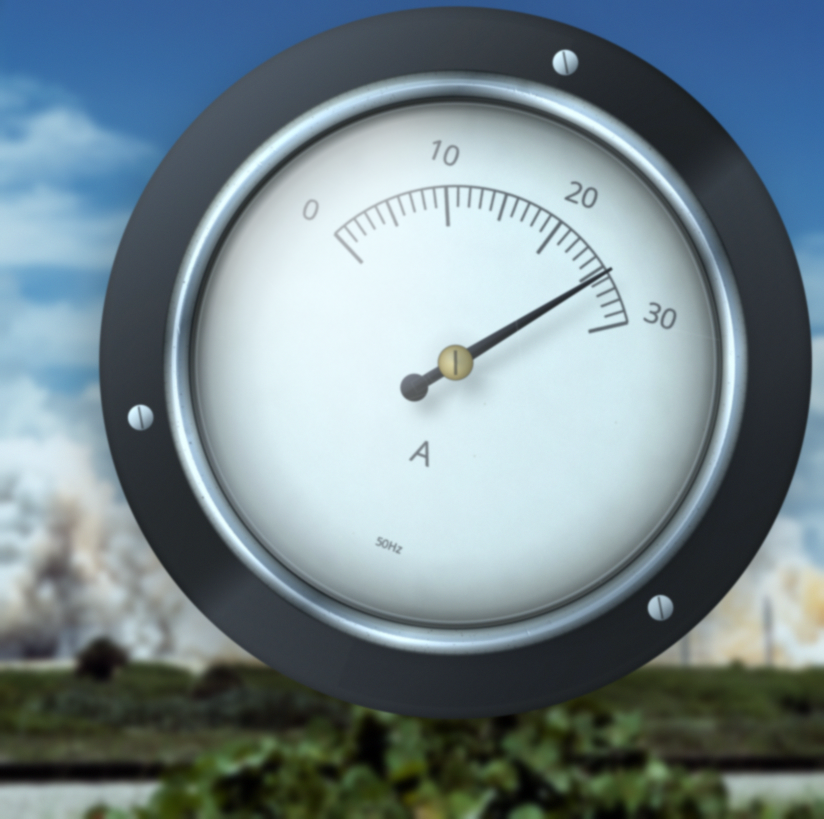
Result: 25.5 A
